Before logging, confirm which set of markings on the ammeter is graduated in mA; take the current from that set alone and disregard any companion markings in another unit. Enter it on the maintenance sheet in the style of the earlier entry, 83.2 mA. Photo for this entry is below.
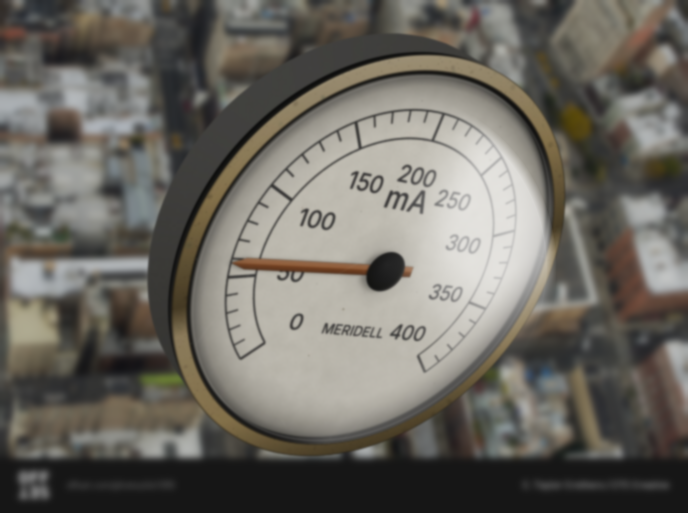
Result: 60 mA
